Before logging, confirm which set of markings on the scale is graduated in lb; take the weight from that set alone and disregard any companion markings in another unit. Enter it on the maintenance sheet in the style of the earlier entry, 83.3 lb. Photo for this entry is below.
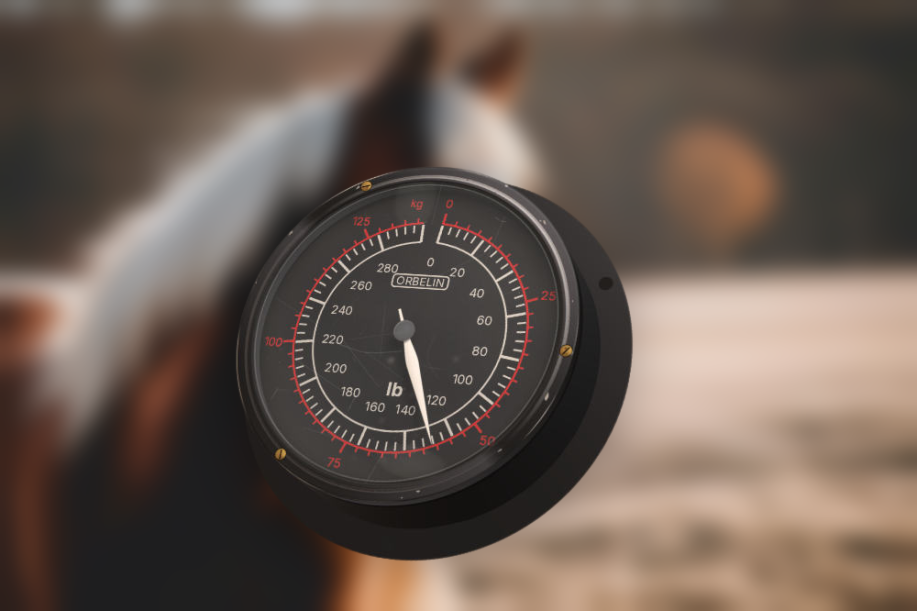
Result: 128 lb
